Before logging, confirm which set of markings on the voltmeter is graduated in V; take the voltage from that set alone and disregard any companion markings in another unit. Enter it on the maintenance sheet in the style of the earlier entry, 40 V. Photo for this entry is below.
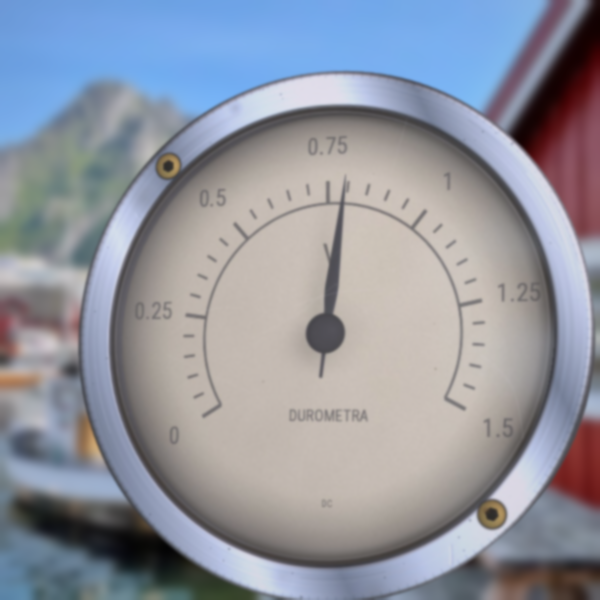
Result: 0.8 V
